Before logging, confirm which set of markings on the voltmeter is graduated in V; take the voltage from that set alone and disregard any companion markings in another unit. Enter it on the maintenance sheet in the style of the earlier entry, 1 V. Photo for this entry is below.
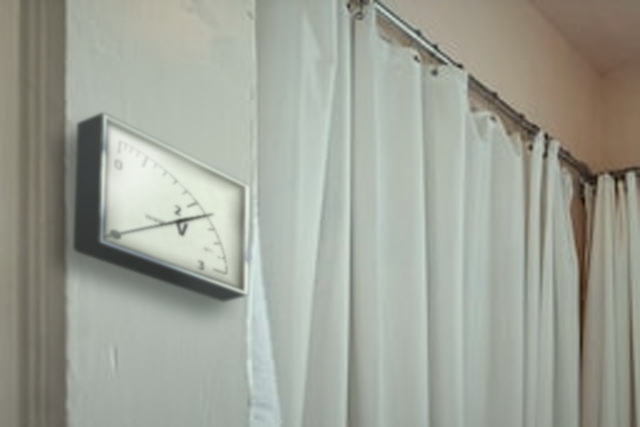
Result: 2.2 V
